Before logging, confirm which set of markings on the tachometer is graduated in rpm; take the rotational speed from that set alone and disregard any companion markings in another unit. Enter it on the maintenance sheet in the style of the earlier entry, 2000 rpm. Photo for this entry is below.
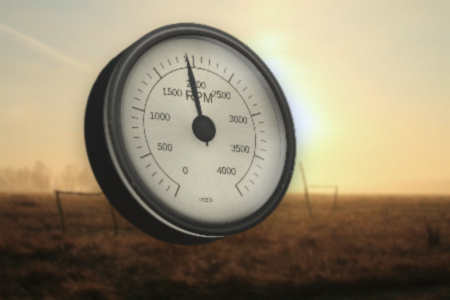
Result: 1900 rpm
